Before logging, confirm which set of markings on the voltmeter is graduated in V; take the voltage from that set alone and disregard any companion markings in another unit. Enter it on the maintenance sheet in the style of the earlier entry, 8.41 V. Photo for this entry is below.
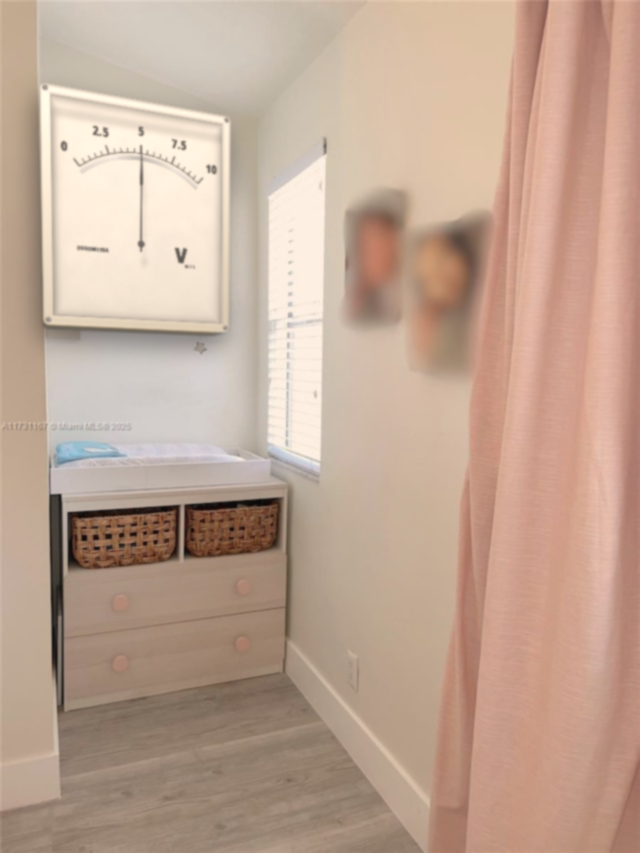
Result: 5 V
